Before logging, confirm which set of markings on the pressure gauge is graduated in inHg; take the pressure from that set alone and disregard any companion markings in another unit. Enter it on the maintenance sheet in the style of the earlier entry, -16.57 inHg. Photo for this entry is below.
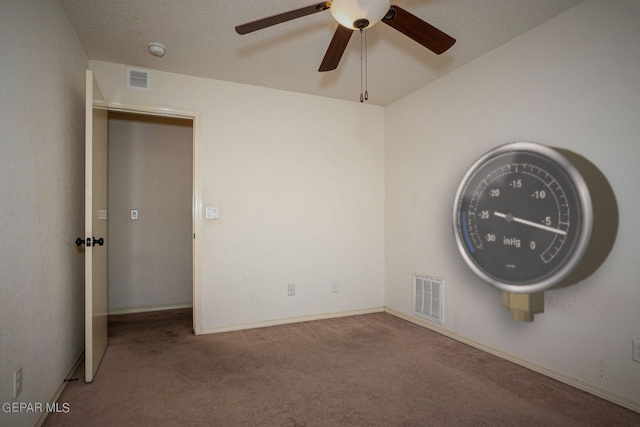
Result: -4 inHg
